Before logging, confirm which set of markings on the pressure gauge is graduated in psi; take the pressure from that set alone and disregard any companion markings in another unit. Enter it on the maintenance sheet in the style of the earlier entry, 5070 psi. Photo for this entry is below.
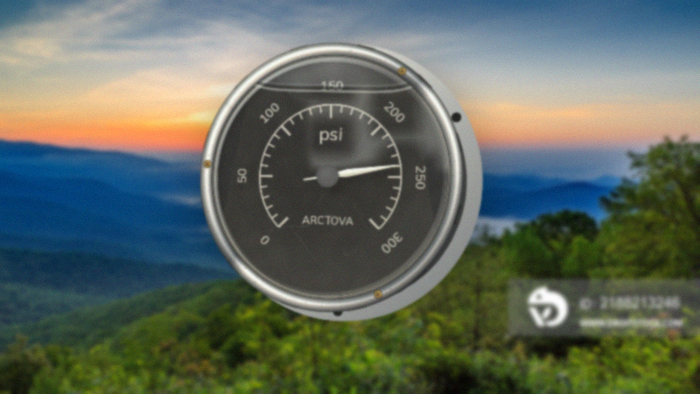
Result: 240 psi
